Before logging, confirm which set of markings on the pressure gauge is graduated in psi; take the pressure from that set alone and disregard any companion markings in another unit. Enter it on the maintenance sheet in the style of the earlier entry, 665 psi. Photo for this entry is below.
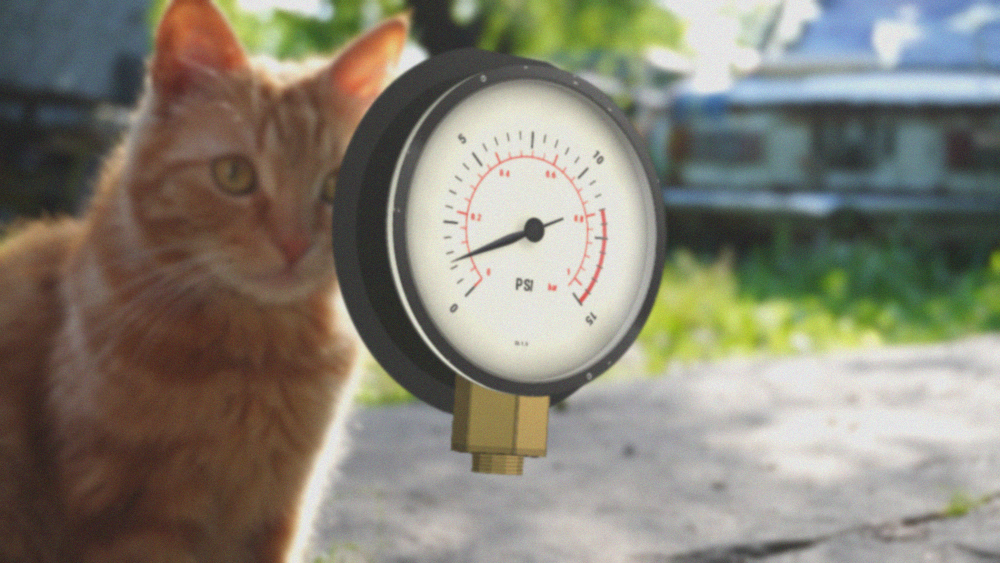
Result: 1.25 psi
